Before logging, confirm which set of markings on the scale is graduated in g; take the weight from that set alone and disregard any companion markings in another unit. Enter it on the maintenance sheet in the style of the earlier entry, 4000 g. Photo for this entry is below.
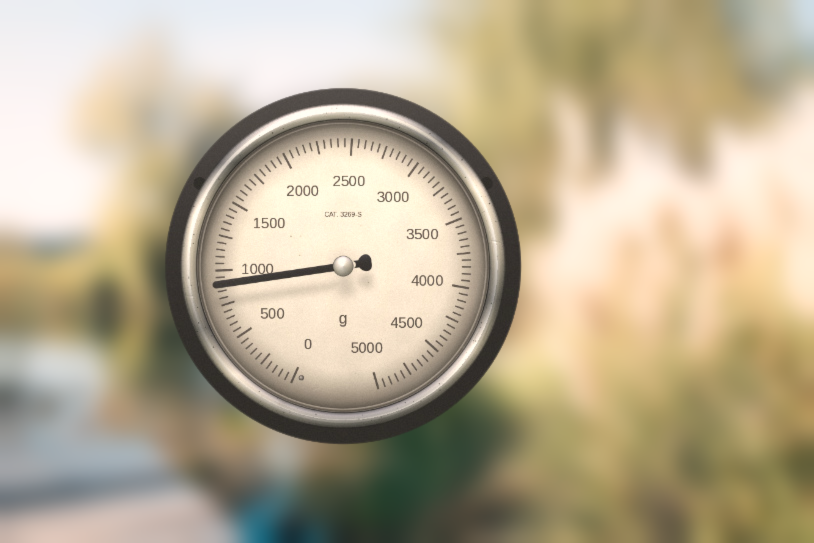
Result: 900 g
